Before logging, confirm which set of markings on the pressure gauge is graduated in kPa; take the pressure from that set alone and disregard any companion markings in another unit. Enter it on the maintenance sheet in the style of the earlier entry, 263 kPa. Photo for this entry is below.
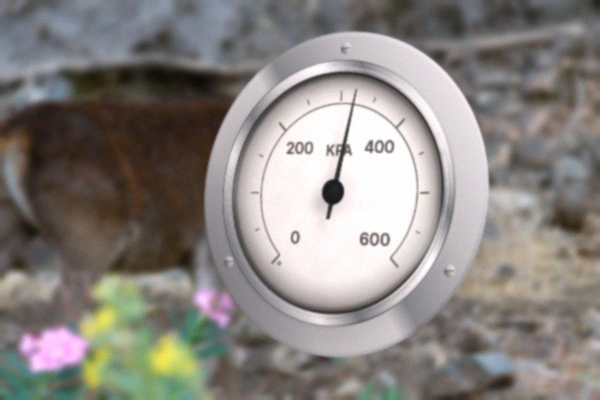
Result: 325 kPa
